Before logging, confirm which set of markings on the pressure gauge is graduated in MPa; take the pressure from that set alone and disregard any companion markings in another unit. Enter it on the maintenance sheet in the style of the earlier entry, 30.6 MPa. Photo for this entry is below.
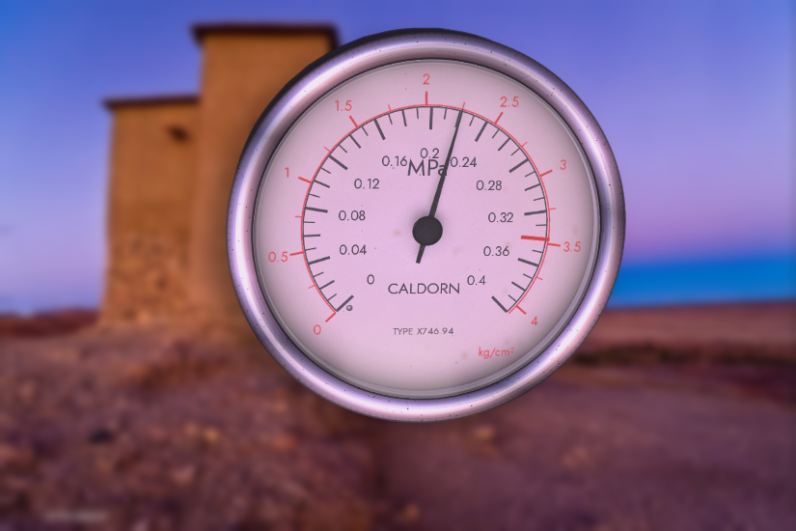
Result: 0.22 MPa
